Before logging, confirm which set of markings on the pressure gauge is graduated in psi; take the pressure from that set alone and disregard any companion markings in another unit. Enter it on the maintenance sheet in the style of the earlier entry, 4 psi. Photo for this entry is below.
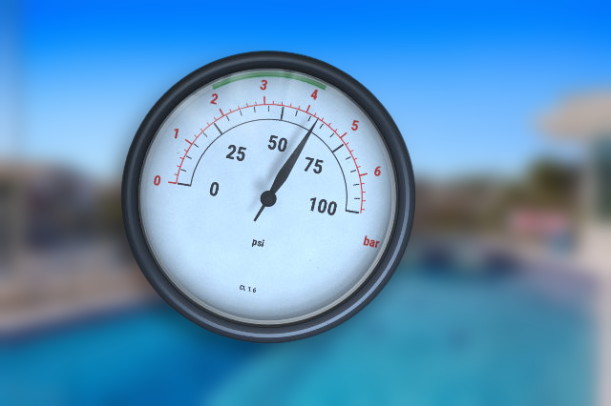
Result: 62.5 psi
